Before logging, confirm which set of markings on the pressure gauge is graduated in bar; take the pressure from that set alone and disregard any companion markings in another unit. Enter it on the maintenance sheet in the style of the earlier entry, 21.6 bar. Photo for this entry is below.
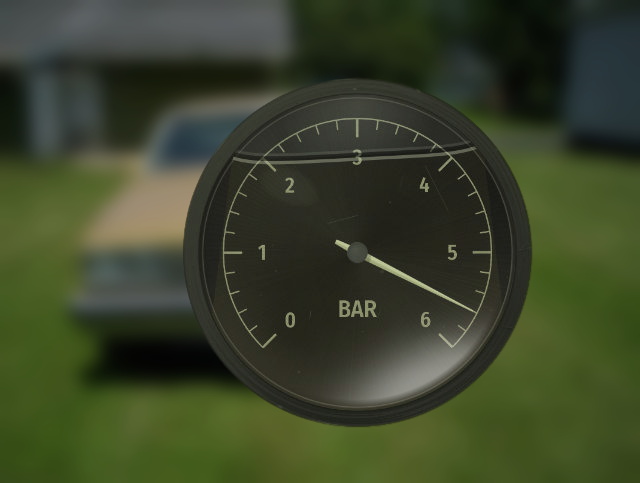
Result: 5.6 bar
